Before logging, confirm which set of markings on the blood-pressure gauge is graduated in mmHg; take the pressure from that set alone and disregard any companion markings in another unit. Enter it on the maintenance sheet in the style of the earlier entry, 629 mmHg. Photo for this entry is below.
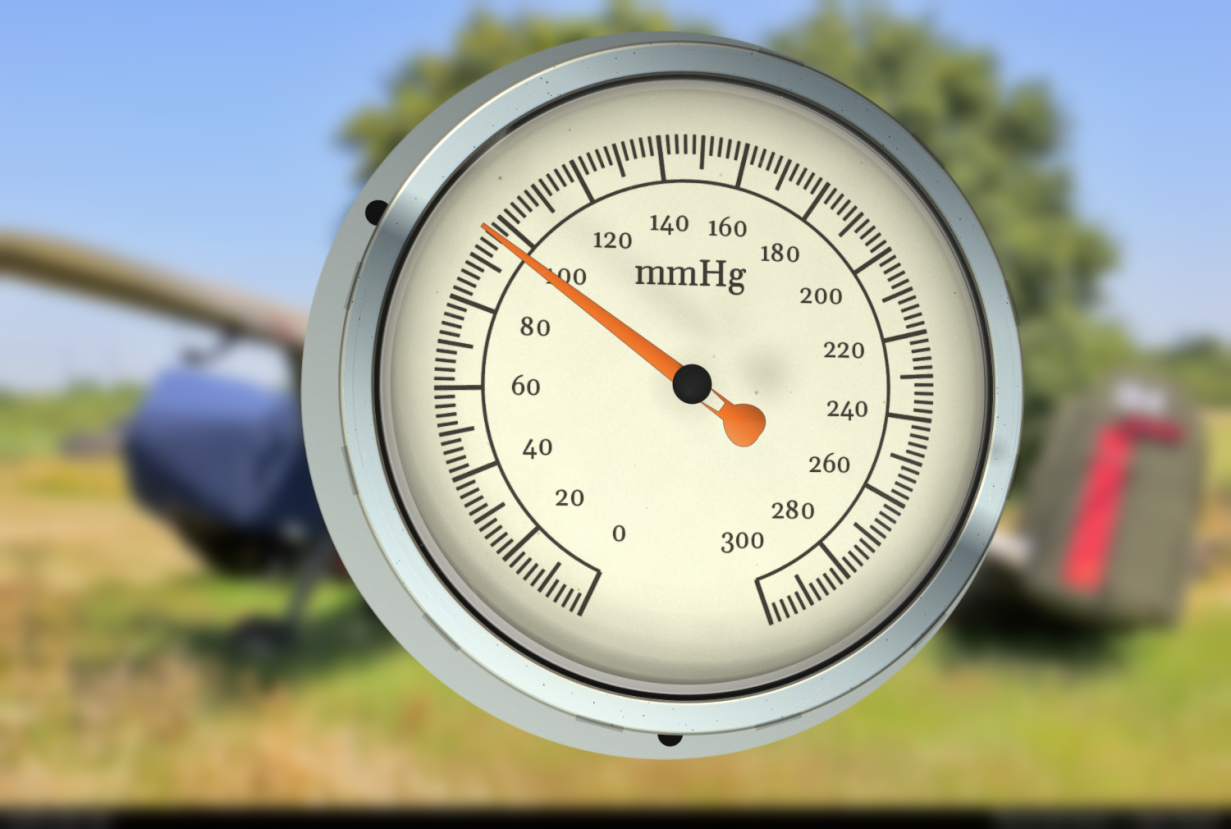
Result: 96 mmHg
